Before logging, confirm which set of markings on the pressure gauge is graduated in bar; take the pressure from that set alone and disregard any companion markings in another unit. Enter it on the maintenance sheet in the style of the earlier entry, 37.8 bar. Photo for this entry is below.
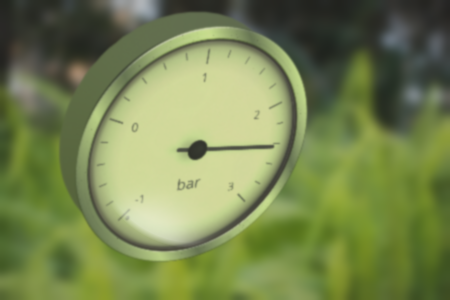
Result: 2.4 bar
